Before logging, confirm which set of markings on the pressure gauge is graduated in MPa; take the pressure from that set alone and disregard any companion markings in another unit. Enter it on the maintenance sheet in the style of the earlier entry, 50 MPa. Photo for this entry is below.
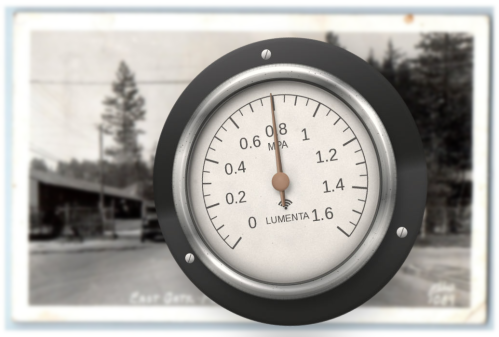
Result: 0.8 MPa
